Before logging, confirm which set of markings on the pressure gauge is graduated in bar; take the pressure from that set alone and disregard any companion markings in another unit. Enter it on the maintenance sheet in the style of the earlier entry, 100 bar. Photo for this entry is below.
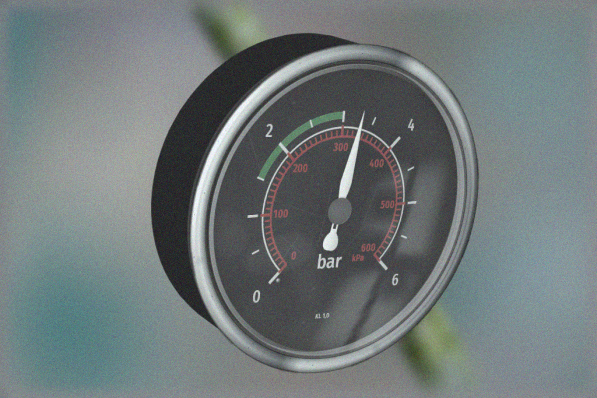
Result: 3.25 bar
